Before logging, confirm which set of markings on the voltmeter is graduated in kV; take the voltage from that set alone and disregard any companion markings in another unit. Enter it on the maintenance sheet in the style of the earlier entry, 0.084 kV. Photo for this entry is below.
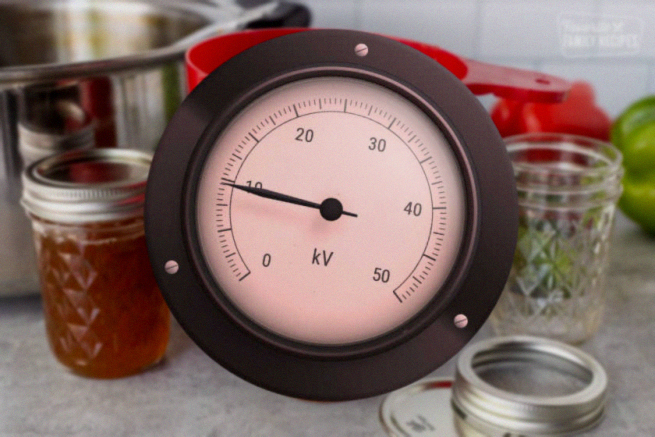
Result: 9.5 kV
